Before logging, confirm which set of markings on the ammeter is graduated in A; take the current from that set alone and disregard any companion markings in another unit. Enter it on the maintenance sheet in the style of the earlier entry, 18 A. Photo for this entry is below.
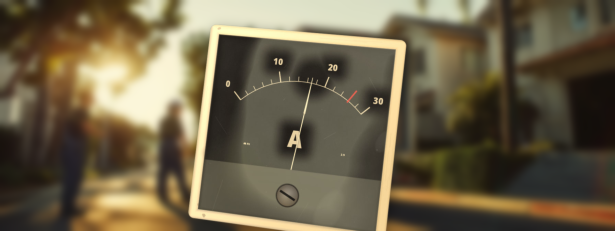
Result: 17 A
